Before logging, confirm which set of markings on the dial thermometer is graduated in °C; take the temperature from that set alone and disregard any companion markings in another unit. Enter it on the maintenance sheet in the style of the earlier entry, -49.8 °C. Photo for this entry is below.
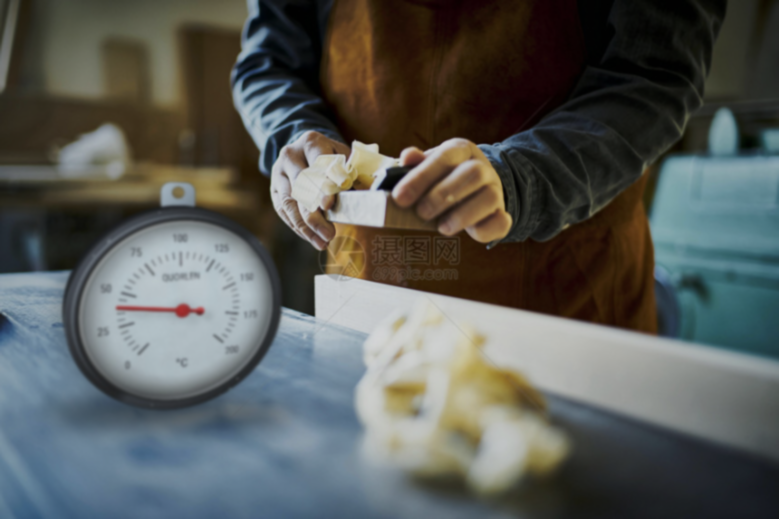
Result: 40 °C
